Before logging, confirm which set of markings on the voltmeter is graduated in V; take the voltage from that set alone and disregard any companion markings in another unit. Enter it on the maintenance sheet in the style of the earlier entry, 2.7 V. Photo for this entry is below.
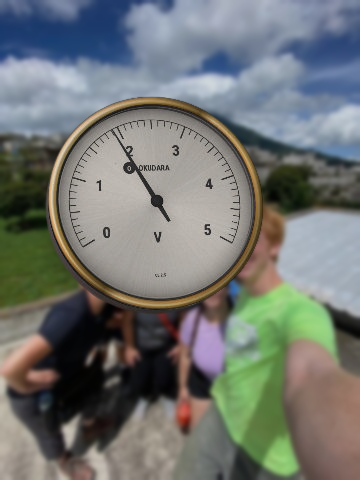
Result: 1.9 V
